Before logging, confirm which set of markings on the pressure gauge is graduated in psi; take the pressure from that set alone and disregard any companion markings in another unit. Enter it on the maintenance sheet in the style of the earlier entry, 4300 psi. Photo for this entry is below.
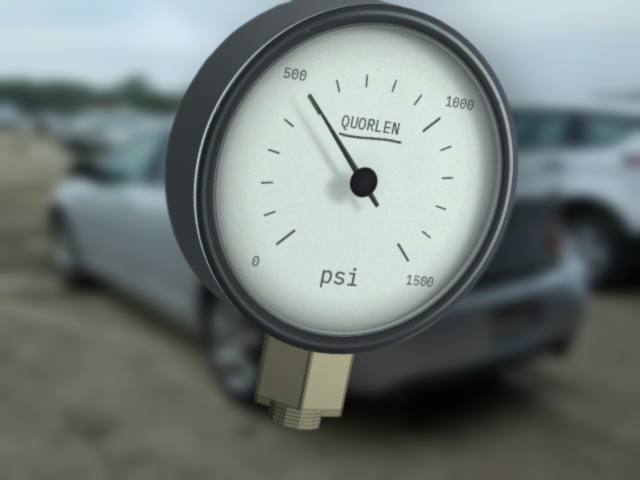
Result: 500 psi
